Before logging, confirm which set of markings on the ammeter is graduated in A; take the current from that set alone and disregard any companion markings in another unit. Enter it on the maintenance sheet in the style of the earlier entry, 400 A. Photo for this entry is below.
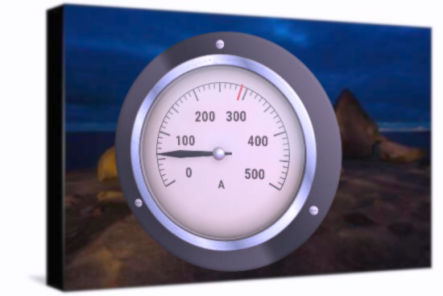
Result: 60 A
